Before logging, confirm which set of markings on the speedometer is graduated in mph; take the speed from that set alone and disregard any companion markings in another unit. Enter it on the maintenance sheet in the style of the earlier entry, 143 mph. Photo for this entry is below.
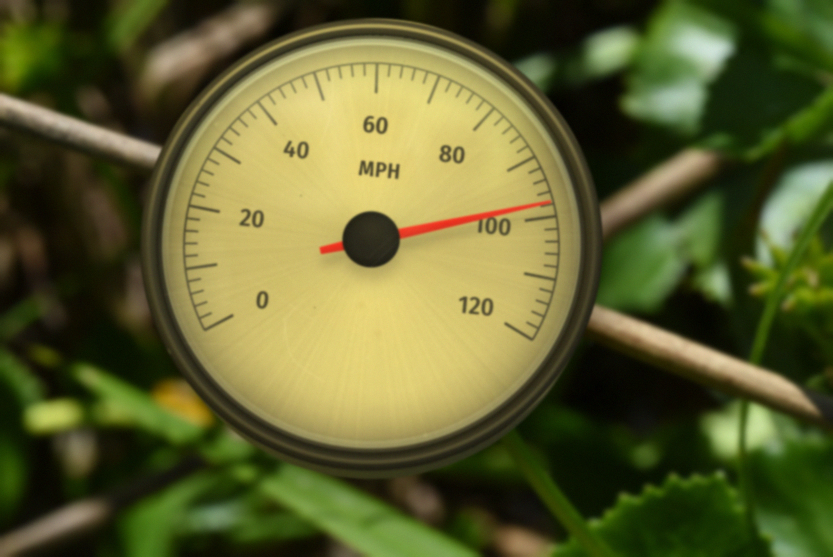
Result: 98 mph
